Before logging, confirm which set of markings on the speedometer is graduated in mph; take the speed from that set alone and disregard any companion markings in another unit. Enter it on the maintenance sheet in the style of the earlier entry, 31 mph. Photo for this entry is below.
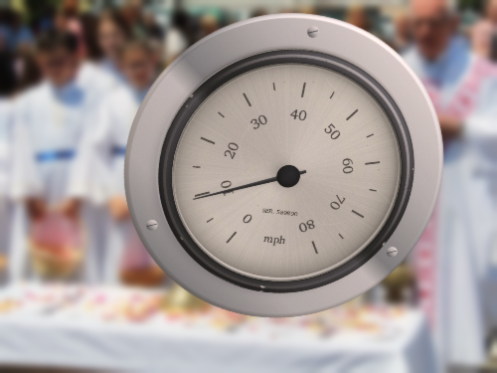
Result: 10 mph
